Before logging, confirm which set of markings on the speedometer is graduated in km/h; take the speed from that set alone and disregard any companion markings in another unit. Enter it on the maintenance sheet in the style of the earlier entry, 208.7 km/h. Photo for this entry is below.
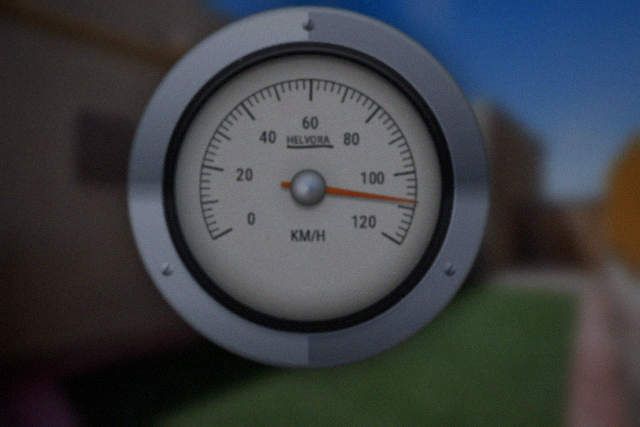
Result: 108 km/h
